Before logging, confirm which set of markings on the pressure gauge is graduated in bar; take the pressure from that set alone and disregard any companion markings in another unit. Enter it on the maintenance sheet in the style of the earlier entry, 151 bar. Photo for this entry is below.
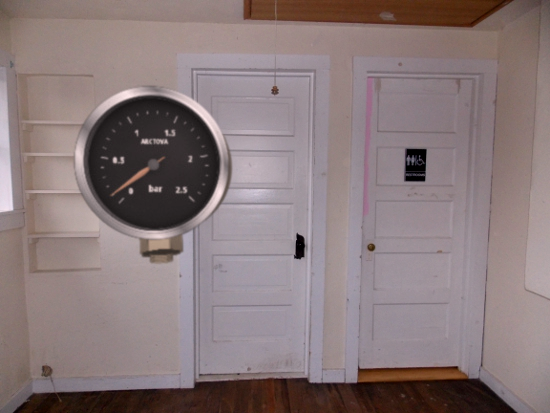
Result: 0.1 bar
